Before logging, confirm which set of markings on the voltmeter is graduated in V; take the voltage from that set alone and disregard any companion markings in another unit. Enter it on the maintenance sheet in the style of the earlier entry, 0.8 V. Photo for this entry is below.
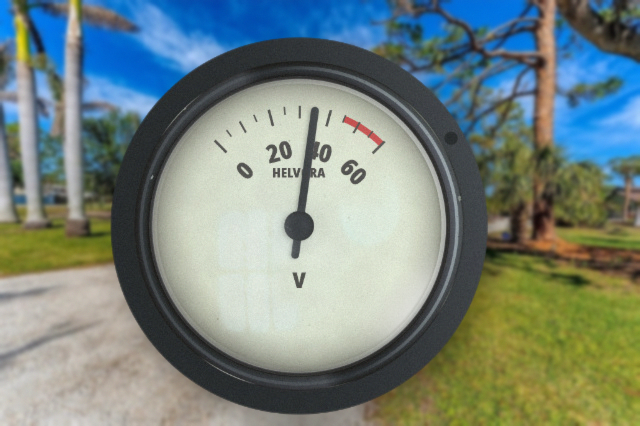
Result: 35 V
